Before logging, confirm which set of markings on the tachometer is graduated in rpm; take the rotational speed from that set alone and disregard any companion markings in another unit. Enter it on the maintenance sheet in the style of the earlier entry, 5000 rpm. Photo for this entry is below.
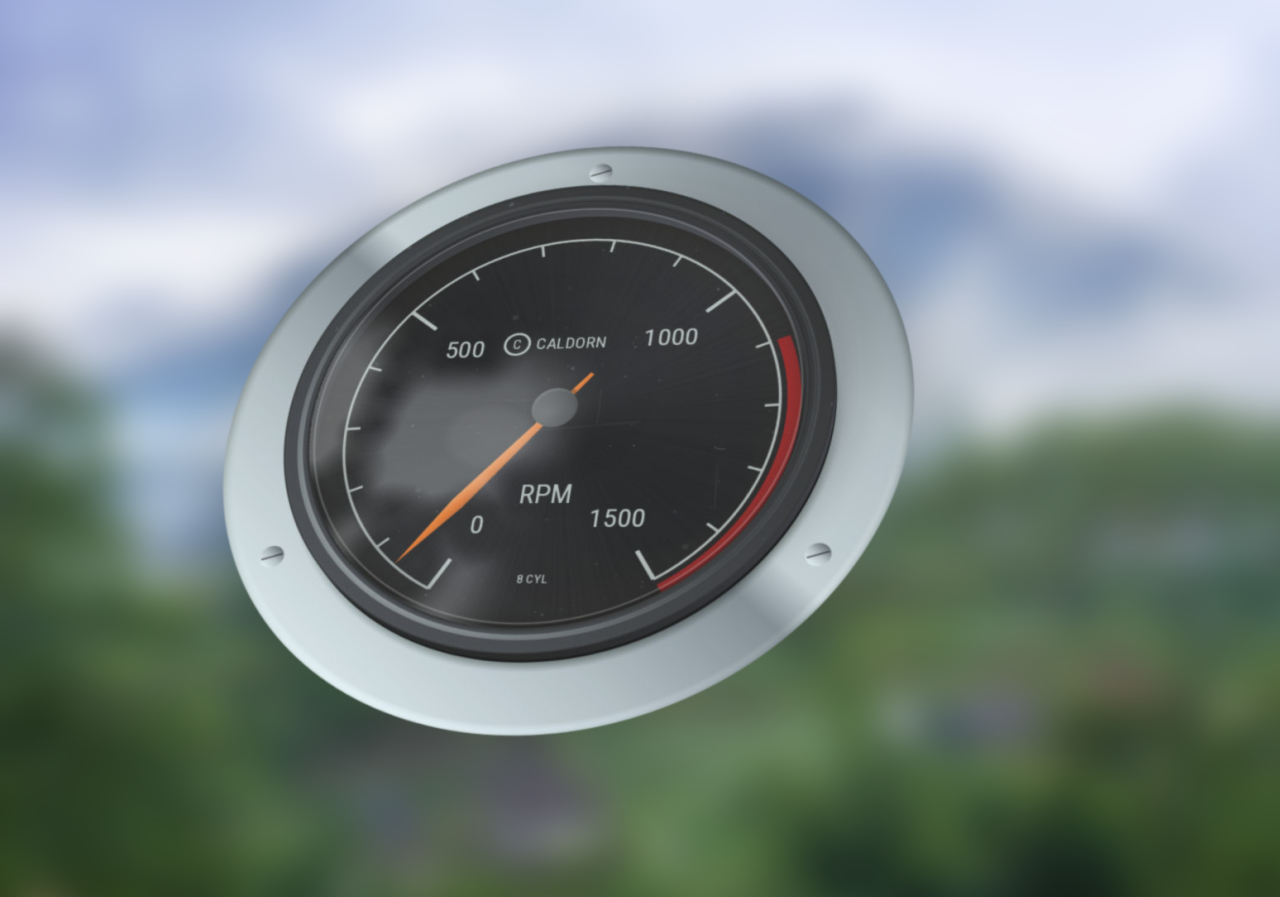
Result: 50 rpm
